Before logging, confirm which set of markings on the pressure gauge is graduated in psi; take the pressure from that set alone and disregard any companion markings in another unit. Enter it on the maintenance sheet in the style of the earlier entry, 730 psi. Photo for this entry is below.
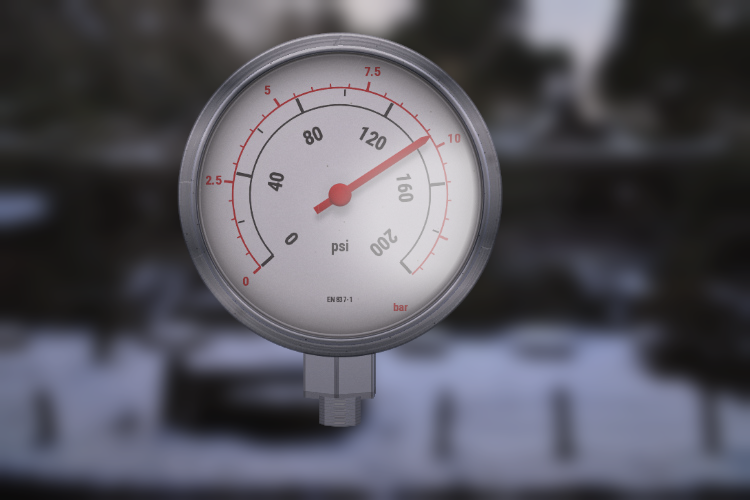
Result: 140 psi
